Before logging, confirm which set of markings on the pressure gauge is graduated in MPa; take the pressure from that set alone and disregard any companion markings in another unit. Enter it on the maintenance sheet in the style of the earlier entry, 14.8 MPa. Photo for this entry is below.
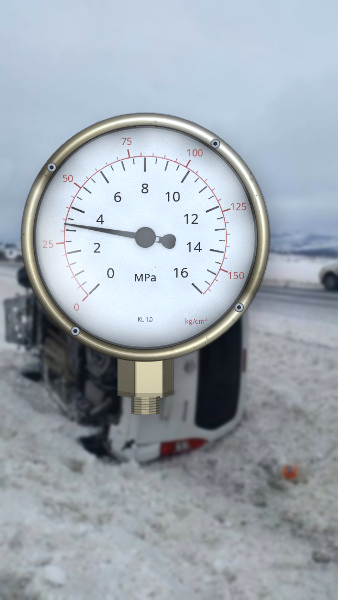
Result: 3.25 MPa
